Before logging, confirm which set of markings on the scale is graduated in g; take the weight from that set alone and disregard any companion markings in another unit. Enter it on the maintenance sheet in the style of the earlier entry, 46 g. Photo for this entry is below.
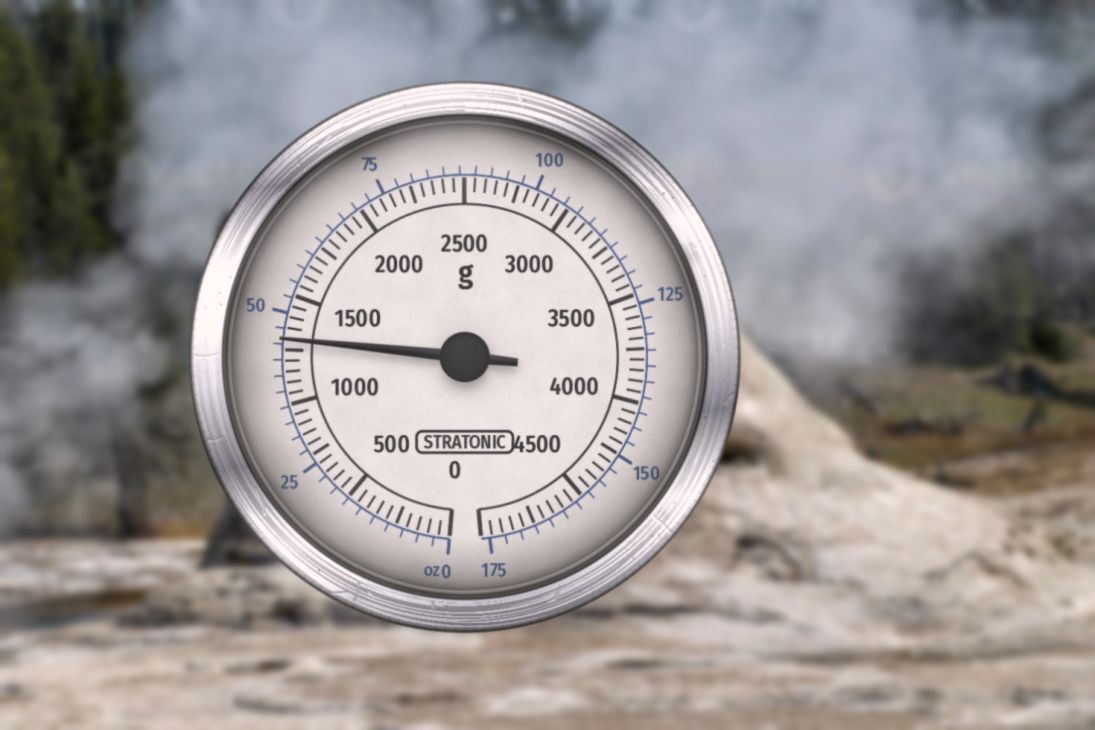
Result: 1300 g
